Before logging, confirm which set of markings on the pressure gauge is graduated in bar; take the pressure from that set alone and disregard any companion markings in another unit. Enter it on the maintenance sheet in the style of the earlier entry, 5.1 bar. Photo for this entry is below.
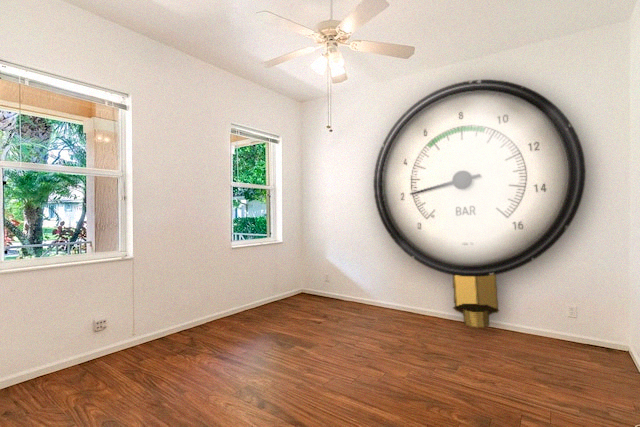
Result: 2 bar
